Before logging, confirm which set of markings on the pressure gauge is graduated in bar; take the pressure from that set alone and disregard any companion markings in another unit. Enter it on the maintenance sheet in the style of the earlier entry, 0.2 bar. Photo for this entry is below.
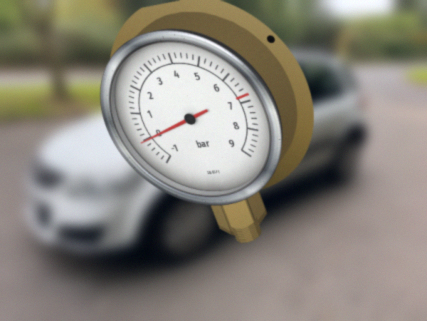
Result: 0 bar
